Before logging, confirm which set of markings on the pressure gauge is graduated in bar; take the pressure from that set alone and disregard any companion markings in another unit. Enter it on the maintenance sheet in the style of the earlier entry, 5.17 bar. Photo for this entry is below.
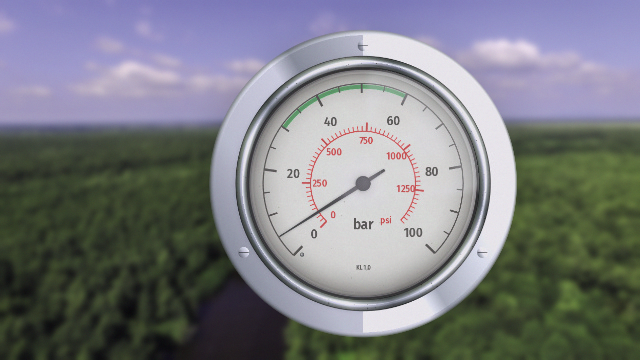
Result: 5 bar
